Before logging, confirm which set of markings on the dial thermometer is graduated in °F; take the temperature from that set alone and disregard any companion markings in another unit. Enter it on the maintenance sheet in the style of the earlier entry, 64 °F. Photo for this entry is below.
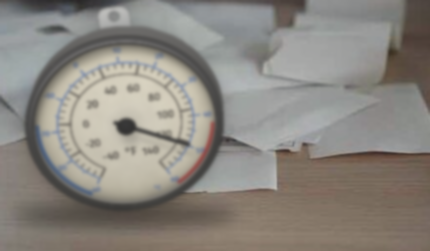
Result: 120 °F
